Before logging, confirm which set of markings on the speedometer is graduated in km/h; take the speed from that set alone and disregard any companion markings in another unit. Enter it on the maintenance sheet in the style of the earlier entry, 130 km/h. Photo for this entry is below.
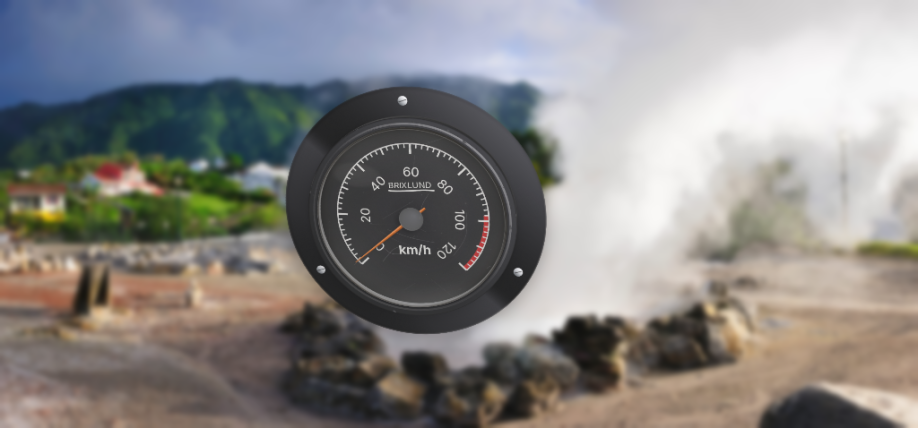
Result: 2 km/h
